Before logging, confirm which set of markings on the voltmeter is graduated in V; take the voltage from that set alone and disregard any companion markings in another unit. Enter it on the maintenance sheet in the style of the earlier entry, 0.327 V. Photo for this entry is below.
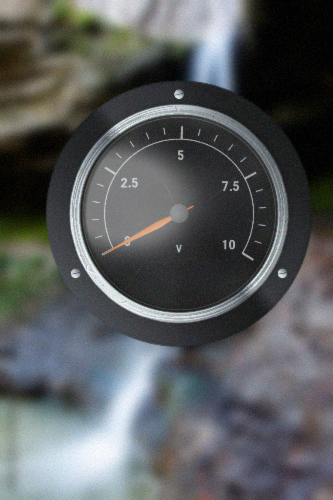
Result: 0 V
